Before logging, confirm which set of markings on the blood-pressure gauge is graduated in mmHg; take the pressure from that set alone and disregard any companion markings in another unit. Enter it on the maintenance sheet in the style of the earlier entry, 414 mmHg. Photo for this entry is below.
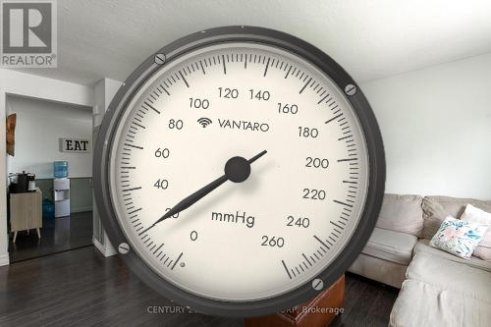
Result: 20 mmHg
